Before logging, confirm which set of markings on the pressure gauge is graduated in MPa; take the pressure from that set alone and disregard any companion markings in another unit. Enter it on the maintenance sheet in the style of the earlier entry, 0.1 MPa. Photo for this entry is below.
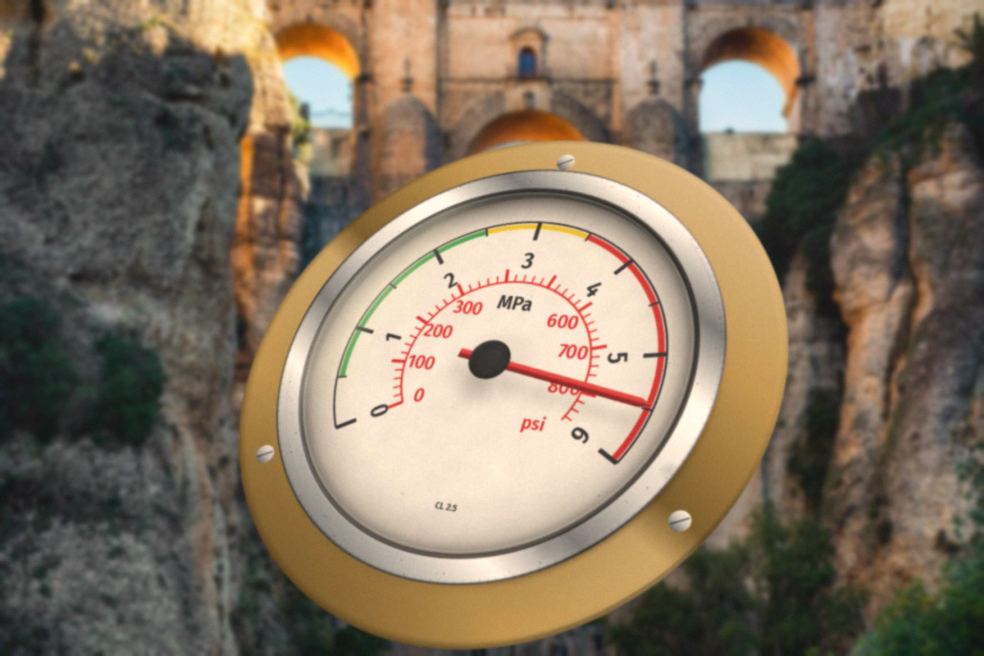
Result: 5.5 MPa
